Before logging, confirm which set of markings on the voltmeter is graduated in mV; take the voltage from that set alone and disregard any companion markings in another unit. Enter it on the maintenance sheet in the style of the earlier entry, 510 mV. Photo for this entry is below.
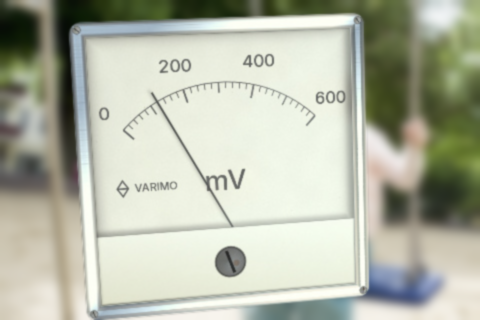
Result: 120 mV
